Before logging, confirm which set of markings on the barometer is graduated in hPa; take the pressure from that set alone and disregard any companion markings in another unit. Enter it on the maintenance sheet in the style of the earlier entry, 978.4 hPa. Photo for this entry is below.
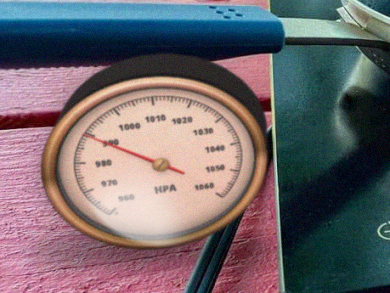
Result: 990 hPa
